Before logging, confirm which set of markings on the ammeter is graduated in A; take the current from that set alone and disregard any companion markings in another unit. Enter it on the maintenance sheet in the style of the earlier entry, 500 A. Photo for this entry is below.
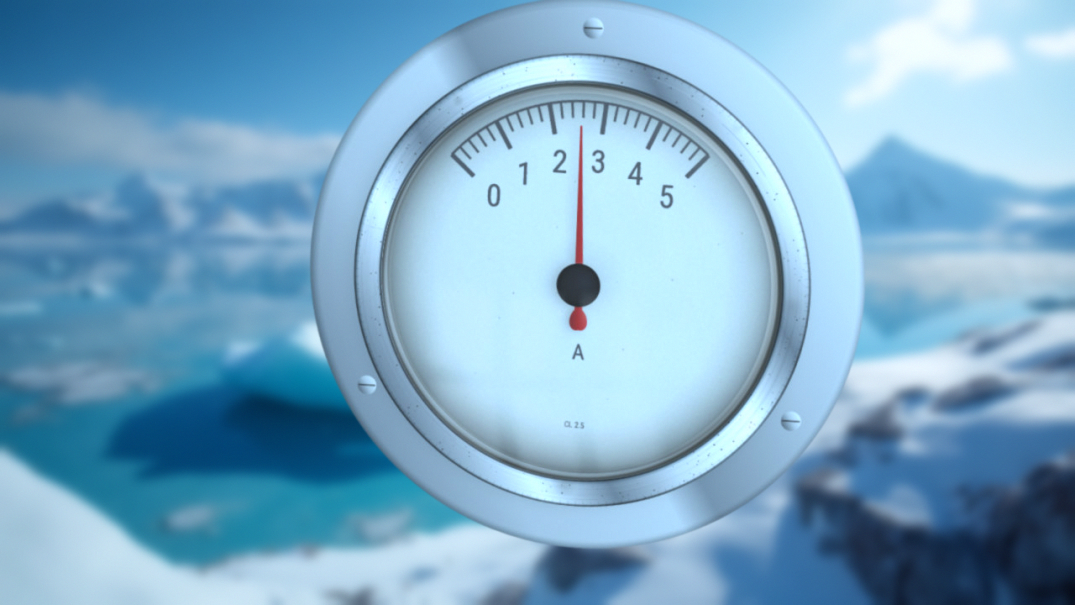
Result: 2.6 A
